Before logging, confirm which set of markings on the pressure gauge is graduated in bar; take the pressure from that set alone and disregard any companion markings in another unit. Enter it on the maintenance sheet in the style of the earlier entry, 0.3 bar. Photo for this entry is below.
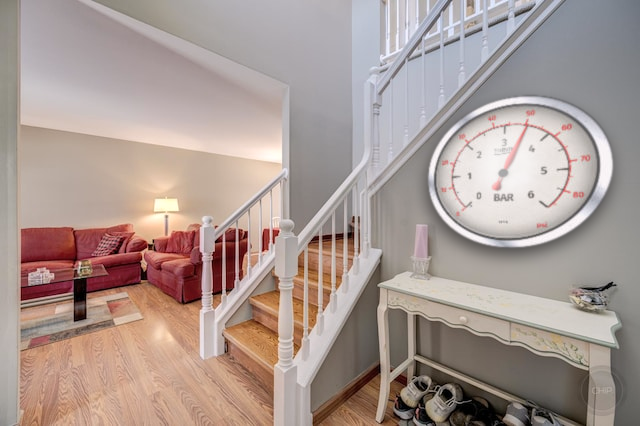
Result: 3.5 bar
